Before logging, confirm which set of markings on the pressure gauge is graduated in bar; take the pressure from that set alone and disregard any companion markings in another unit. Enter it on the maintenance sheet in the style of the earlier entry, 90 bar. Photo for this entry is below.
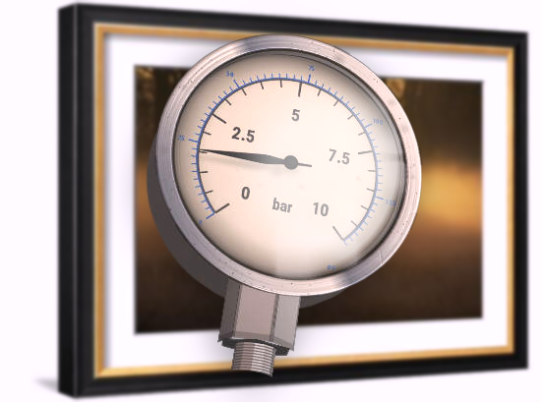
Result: 1.5 bar
